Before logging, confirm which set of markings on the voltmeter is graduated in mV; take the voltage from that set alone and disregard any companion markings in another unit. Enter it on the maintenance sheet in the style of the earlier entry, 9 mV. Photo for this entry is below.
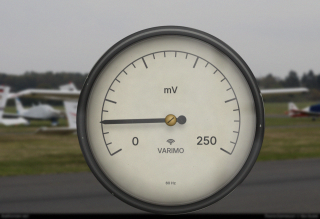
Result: 30 mV
